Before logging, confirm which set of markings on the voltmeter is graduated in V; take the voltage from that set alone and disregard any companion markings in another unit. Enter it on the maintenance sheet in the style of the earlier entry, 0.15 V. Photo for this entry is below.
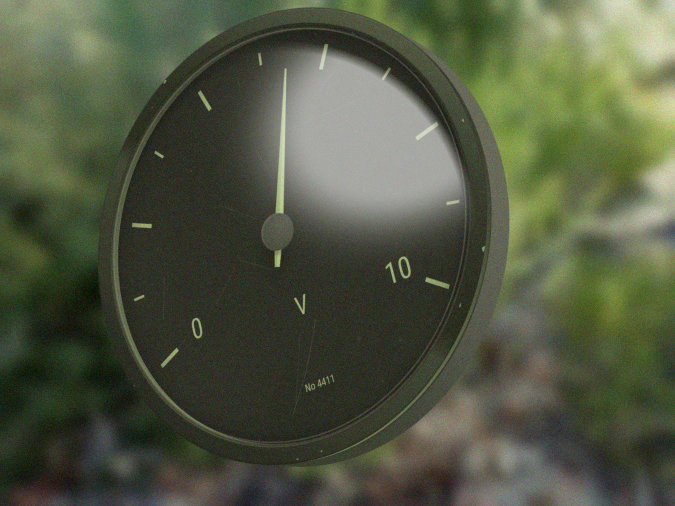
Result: 5.5 V
